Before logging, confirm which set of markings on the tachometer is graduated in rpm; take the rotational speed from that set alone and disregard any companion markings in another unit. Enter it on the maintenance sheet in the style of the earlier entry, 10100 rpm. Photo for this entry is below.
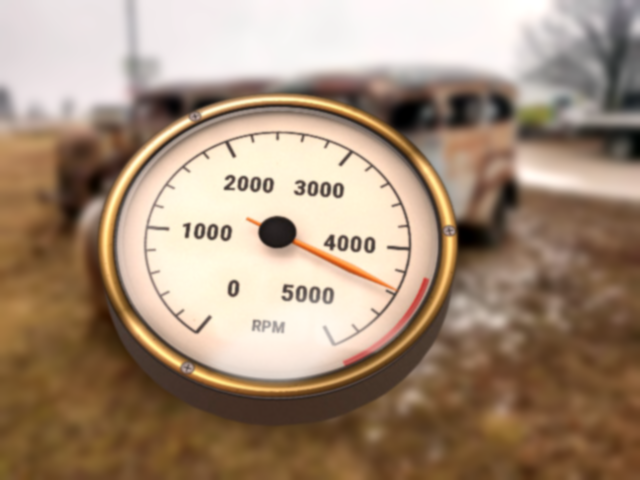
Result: 4400 rpm
